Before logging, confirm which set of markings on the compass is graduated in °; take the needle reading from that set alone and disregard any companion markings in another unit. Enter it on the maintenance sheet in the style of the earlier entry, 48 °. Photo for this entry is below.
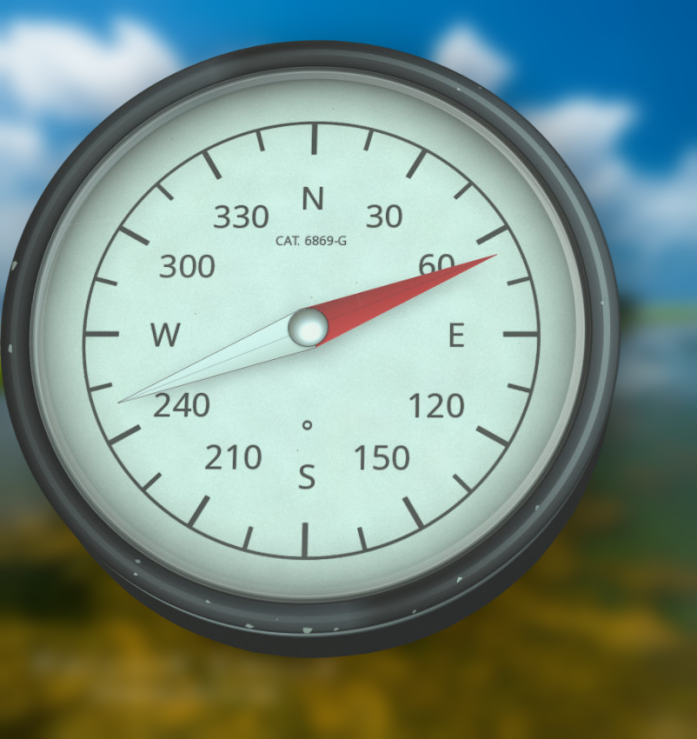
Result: 67.5 °
